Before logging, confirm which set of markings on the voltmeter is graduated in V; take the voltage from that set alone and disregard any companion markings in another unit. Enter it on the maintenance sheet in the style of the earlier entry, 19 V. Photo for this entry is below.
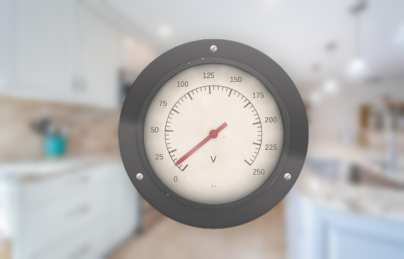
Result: 10 V
